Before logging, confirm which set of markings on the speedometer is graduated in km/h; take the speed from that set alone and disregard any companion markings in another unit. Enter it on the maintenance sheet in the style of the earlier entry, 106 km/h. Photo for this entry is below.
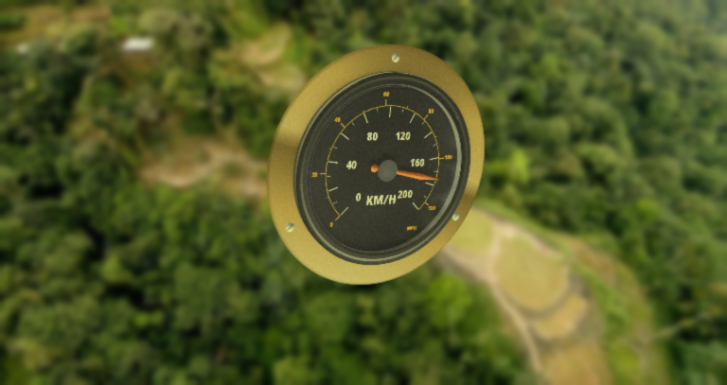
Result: 175 km/h
